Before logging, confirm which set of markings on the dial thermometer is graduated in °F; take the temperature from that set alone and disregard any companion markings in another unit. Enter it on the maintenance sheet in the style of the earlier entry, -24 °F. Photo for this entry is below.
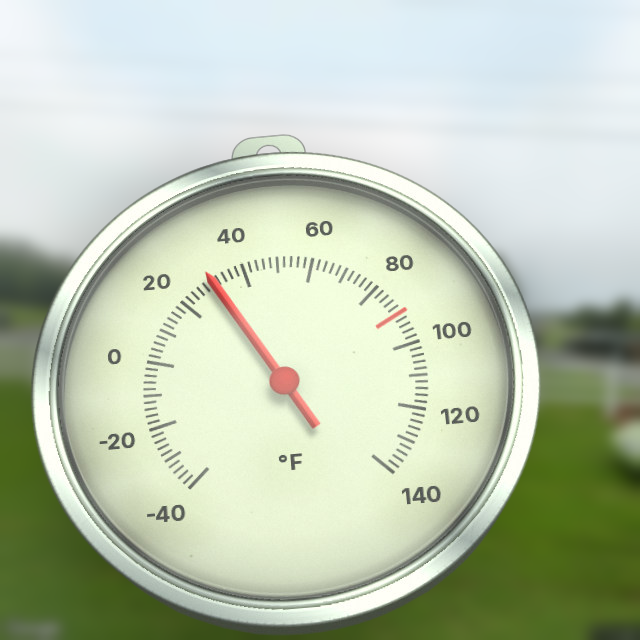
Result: 30 °F
